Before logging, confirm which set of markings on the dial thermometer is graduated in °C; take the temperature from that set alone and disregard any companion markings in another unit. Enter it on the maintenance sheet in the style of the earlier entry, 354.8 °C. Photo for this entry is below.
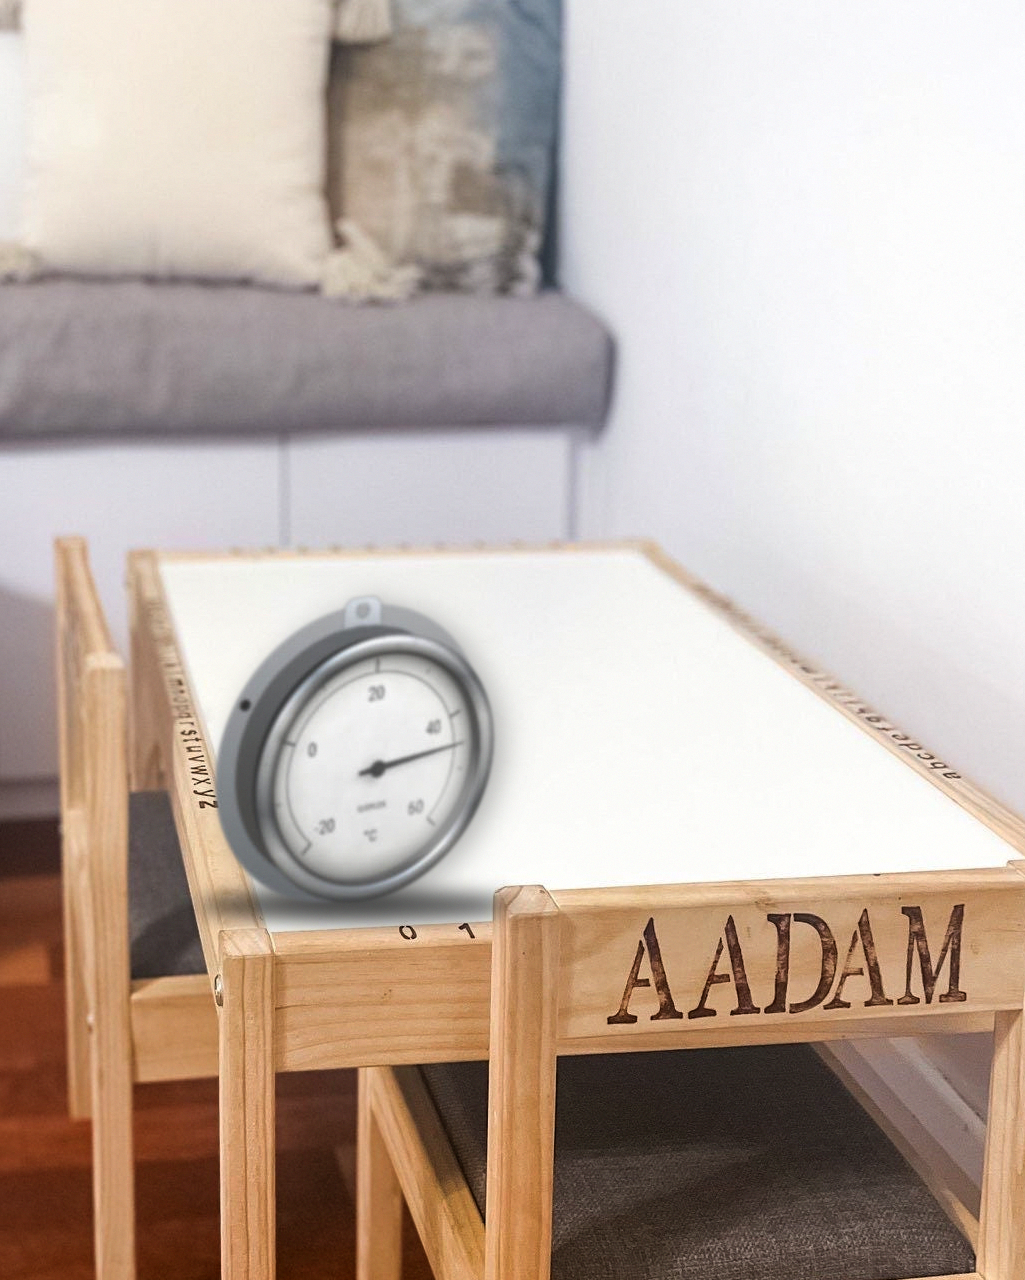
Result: 45 °C
